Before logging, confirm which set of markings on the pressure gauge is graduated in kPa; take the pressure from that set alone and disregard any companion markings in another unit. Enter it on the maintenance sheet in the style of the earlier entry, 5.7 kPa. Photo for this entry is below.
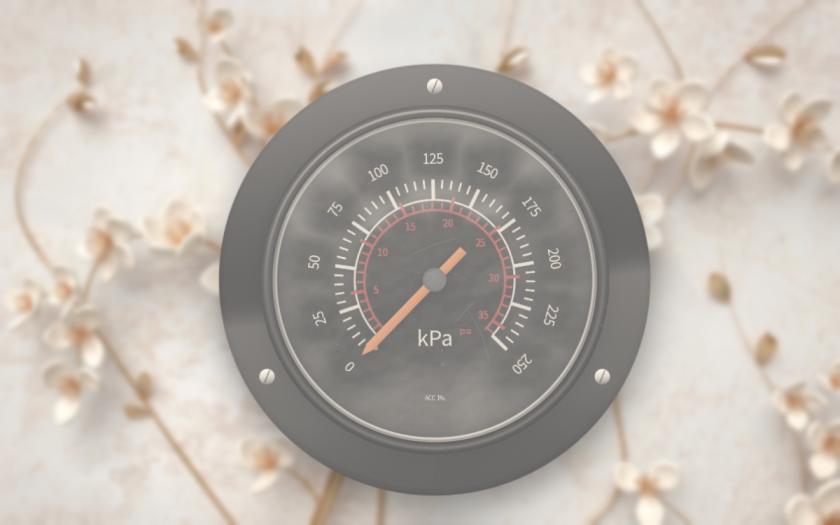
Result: 0 kPa
